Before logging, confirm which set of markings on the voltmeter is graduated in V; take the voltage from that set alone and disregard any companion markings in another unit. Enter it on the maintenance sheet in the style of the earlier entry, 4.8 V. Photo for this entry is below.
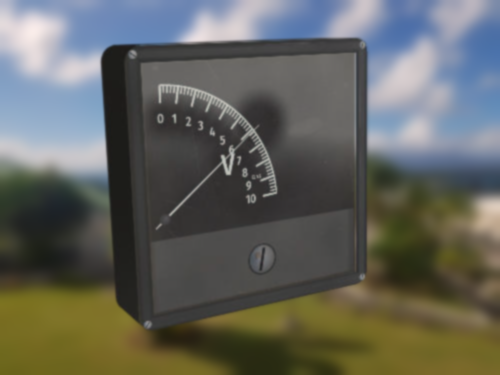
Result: 6 V
